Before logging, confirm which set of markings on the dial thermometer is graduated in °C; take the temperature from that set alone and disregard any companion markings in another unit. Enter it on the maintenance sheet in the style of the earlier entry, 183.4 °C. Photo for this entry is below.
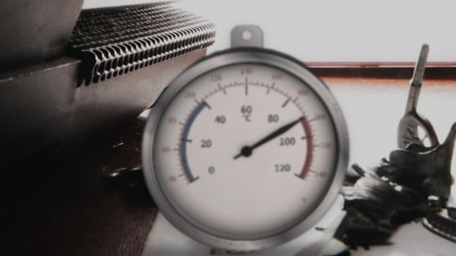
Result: 90 °C
